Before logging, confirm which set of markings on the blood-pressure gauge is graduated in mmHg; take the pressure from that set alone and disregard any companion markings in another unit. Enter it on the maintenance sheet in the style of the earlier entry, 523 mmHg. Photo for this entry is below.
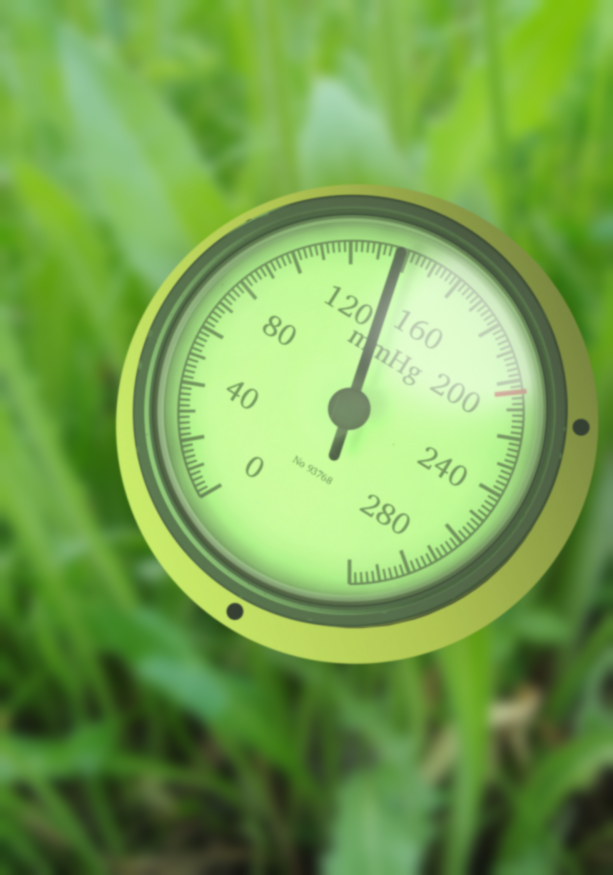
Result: 138 mmHg
